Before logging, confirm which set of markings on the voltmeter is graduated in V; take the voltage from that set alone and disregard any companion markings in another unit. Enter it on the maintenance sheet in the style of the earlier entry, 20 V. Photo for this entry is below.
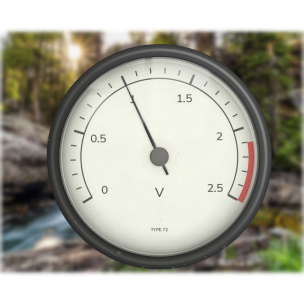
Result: 1 V
